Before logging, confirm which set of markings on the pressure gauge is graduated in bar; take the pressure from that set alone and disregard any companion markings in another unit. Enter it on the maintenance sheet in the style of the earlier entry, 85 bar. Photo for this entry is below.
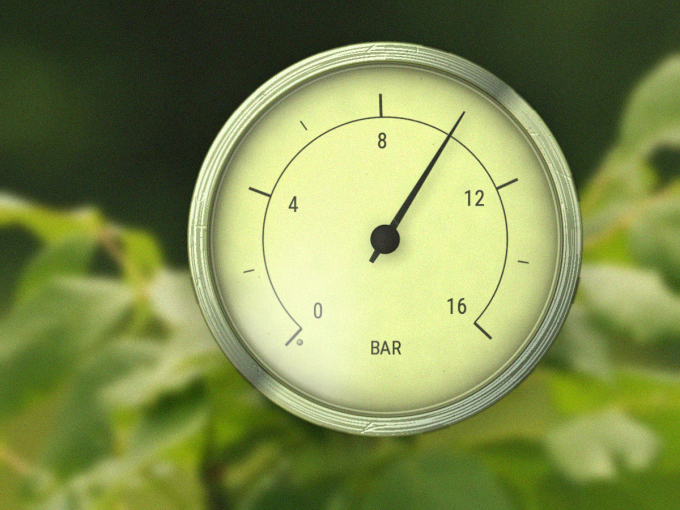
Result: 10 bar
